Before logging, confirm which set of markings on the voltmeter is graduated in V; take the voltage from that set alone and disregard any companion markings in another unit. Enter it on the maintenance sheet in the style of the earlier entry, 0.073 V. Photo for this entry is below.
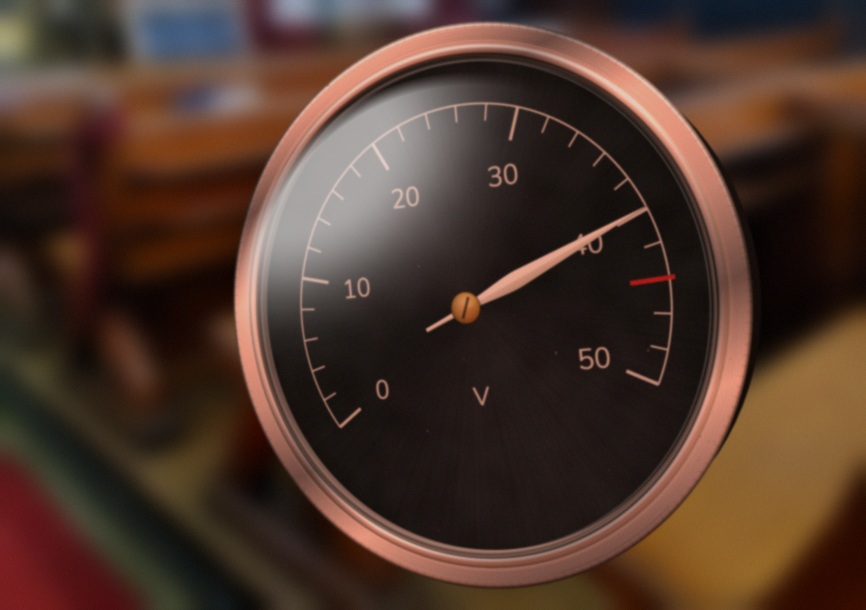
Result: 40 V
